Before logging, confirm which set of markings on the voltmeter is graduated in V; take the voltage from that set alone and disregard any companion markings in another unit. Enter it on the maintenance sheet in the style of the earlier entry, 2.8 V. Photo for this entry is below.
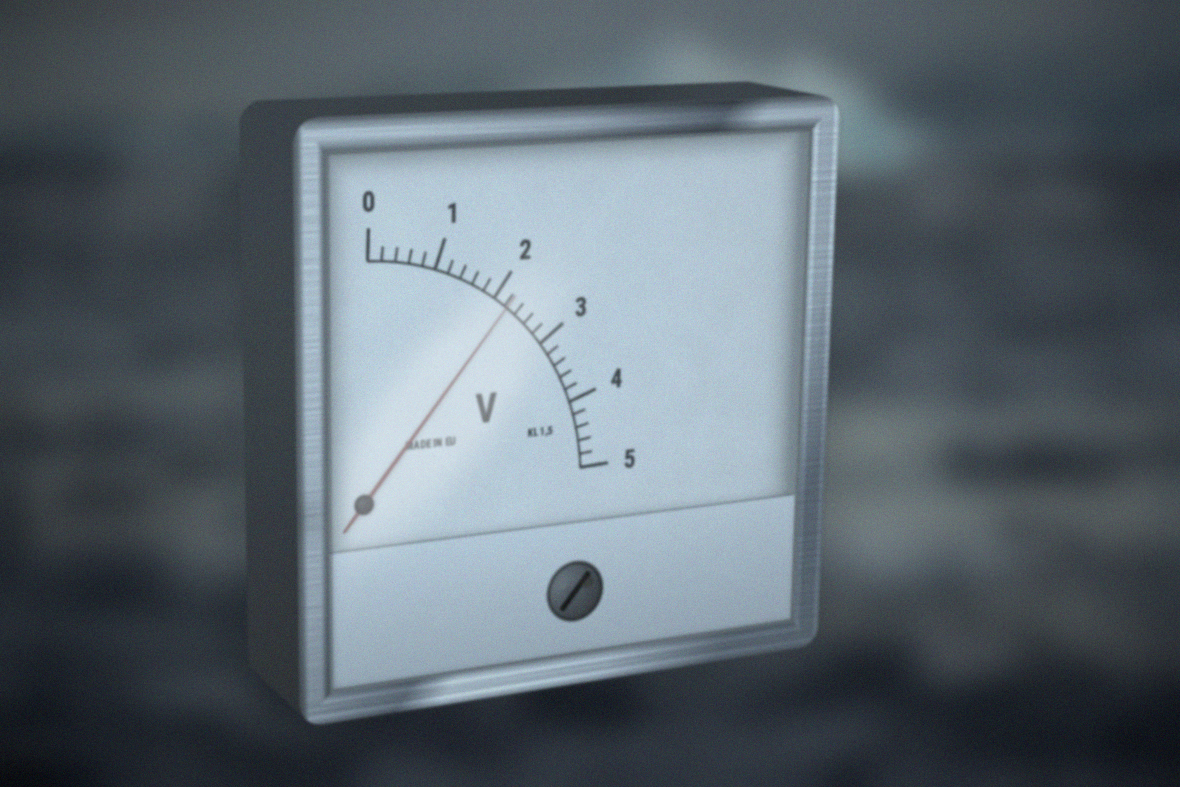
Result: 2.2 V
